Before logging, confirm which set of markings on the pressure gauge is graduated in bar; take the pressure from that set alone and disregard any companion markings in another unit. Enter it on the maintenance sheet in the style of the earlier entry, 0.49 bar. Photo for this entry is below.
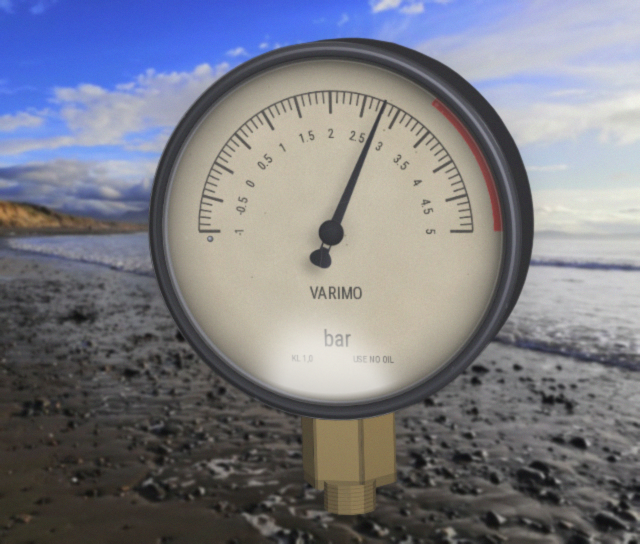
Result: 2.8 bar
